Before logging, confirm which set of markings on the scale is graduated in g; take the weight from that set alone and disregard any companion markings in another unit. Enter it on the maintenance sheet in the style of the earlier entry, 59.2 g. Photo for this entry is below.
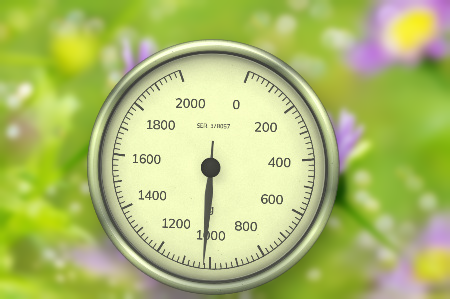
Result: 1020 g
